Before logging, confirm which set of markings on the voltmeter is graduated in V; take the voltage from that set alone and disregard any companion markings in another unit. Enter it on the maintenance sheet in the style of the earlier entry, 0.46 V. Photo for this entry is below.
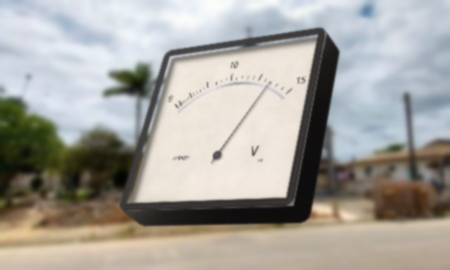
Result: 13.5 V
